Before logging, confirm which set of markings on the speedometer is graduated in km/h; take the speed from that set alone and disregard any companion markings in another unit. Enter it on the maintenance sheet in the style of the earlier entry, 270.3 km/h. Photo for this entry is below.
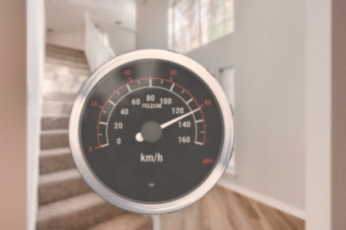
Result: 130 km/h
